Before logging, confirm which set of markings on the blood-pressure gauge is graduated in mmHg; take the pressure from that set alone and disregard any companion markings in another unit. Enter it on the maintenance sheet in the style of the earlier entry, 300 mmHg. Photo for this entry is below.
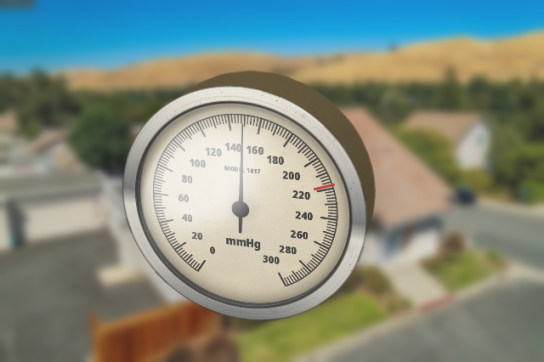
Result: 150 mmHg
